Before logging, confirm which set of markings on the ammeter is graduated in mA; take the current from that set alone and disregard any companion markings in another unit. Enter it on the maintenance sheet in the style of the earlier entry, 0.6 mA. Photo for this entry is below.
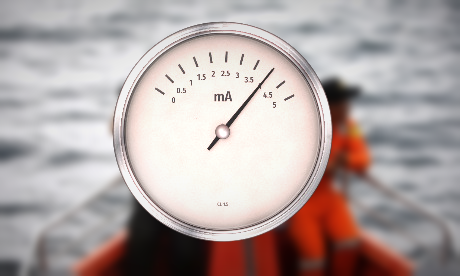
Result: 4 mA
